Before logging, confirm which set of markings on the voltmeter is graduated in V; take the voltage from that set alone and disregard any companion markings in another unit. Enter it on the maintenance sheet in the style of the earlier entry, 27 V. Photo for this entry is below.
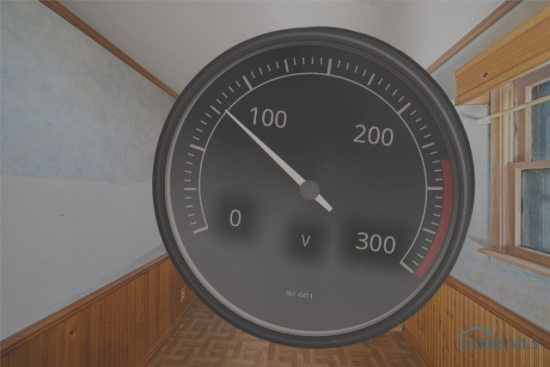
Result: 80 V
